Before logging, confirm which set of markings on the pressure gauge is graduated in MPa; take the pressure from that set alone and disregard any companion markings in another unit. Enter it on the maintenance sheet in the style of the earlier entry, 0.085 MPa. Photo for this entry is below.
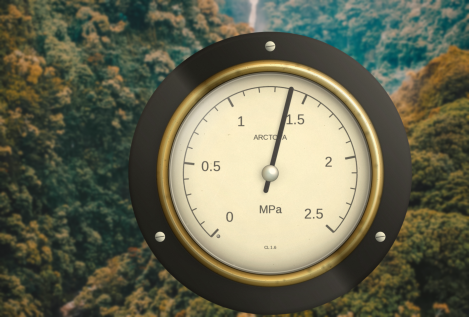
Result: 1.4 MPa
